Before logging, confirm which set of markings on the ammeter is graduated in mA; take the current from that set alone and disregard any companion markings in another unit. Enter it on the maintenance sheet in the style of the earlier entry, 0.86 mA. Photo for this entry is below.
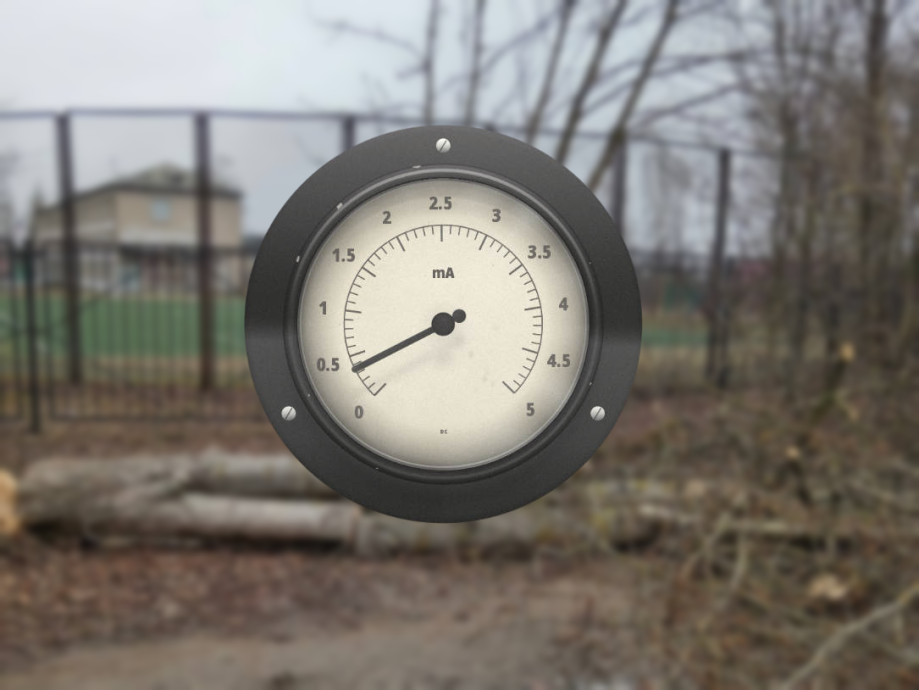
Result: 0.35 mA
